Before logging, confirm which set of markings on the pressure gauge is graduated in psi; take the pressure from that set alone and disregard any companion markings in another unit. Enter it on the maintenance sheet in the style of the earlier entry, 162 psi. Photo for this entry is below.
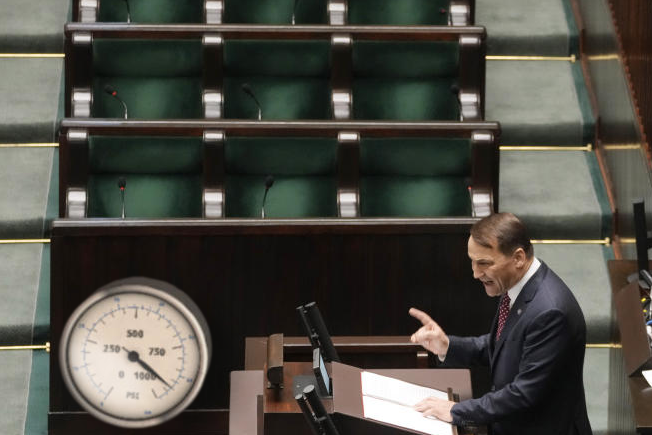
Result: 925 psi
